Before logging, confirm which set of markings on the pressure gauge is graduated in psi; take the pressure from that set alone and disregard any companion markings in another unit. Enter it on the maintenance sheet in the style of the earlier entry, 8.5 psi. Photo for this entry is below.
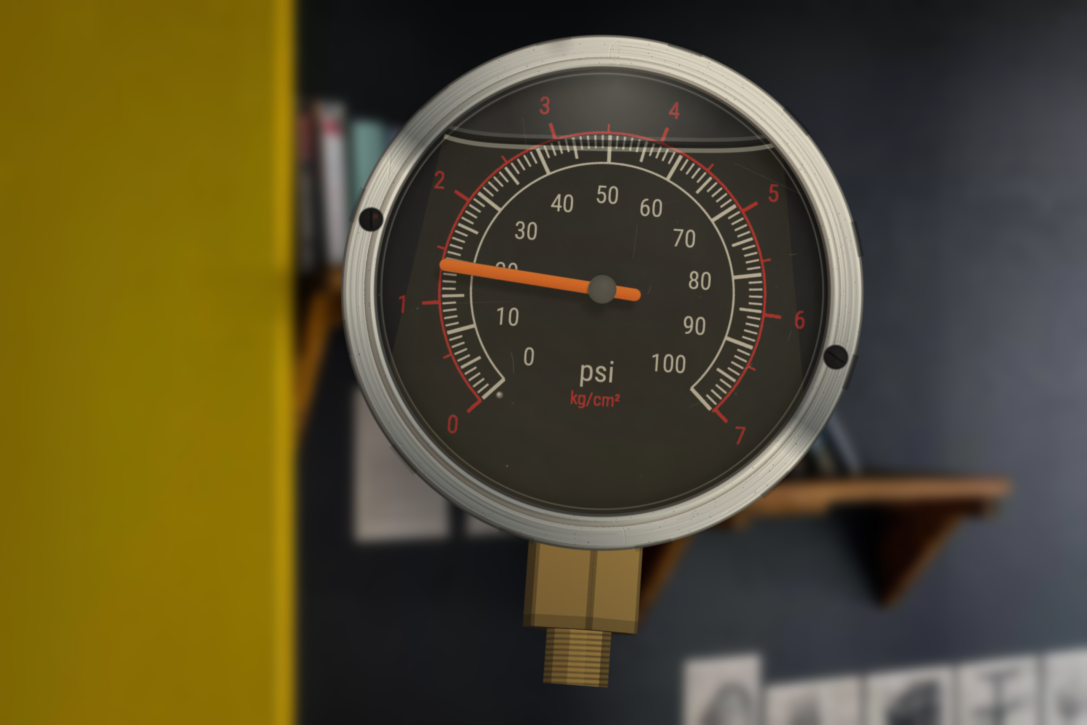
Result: 19 psi
